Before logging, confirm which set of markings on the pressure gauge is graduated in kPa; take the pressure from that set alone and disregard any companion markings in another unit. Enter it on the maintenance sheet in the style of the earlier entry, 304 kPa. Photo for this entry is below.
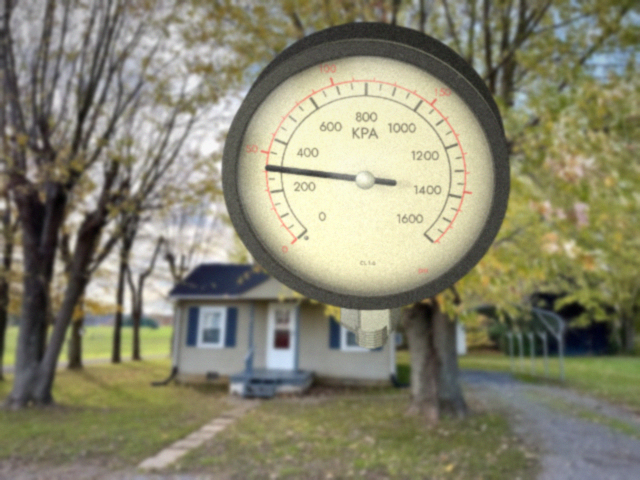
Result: 300 kPa
